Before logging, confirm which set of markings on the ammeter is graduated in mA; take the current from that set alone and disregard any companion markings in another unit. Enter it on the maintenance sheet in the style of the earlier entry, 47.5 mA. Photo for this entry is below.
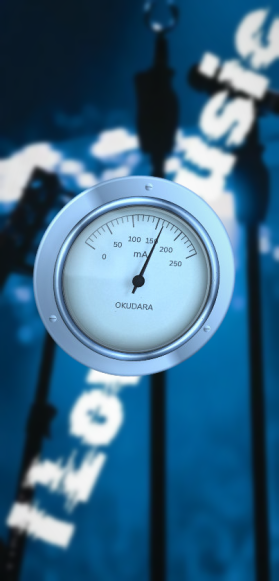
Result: 160 mA
